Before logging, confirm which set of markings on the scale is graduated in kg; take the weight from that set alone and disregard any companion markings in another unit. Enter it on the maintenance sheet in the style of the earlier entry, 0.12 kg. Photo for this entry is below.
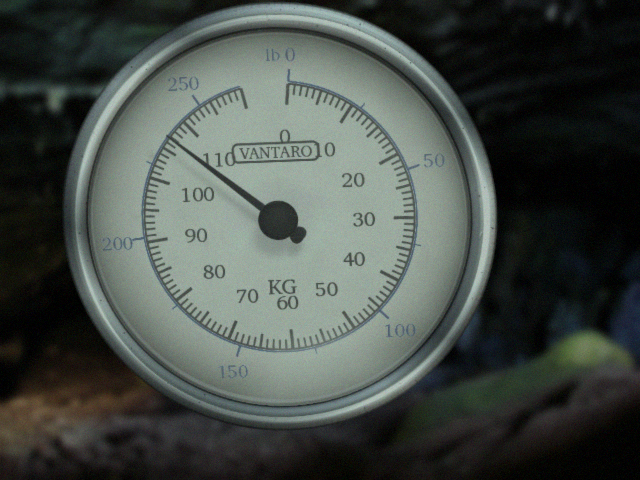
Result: 107 kg
